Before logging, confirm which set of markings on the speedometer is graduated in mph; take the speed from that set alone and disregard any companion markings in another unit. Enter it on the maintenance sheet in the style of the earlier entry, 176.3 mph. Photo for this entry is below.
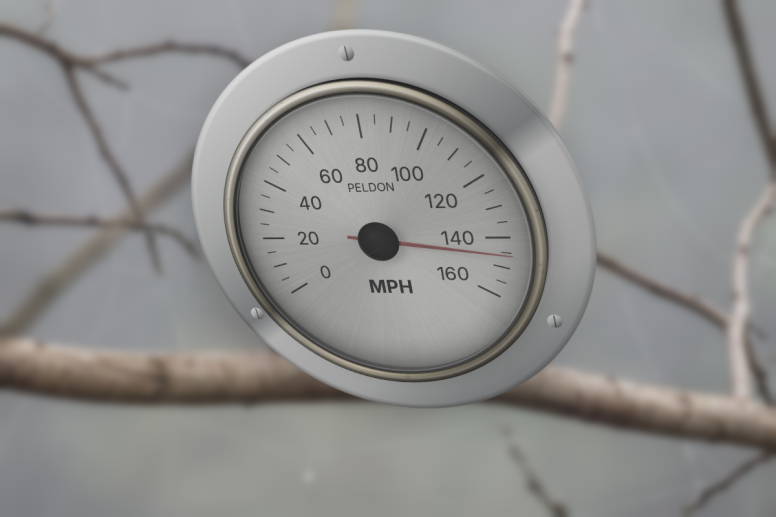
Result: 145 mph
